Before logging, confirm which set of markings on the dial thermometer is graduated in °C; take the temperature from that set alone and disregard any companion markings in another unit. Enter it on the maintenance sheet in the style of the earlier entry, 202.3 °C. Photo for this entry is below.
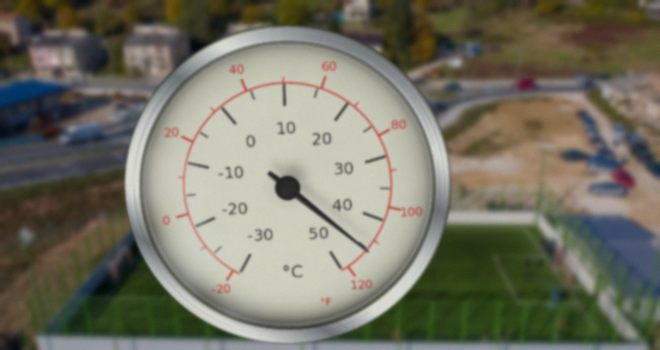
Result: 45 °C
